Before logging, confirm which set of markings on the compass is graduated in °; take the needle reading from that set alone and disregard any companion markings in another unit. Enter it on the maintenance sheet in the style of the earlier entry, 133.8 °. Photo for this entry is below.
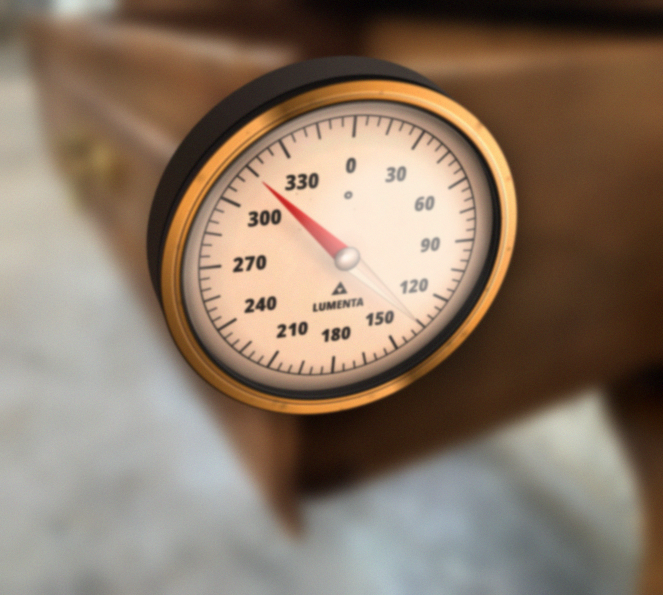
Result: 315 °
